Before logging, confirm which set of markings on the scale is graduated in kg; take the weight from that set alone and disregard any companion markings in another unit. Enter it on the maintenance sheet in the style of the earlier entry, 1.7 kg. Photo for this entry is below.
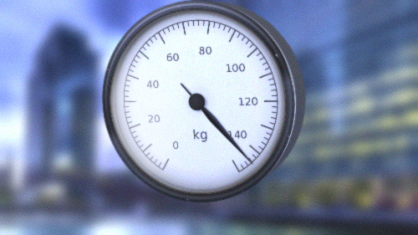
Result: 144 kg
